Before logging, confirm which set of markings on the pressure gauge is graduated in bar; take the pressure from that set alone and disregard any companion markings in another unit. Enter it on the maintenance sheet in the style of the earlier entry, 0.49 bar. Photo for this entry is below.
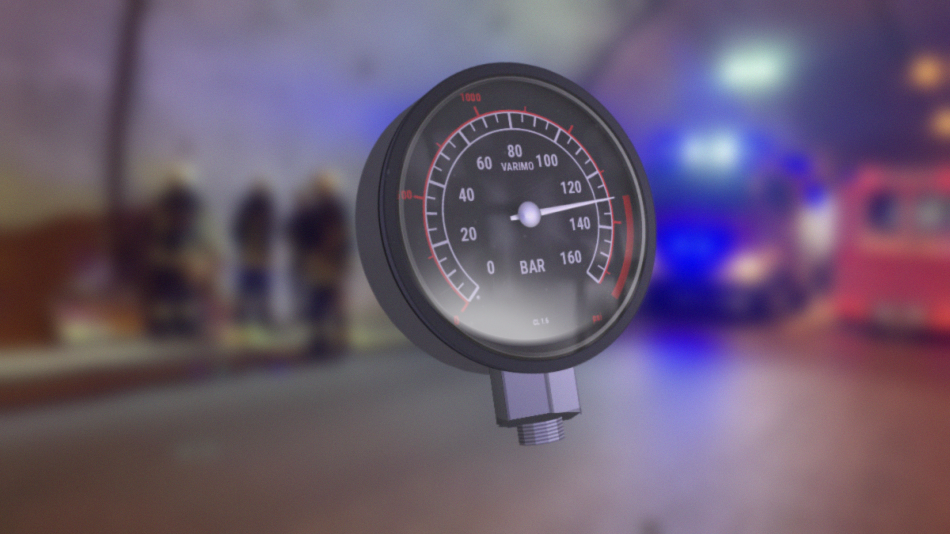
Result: 130 bar
